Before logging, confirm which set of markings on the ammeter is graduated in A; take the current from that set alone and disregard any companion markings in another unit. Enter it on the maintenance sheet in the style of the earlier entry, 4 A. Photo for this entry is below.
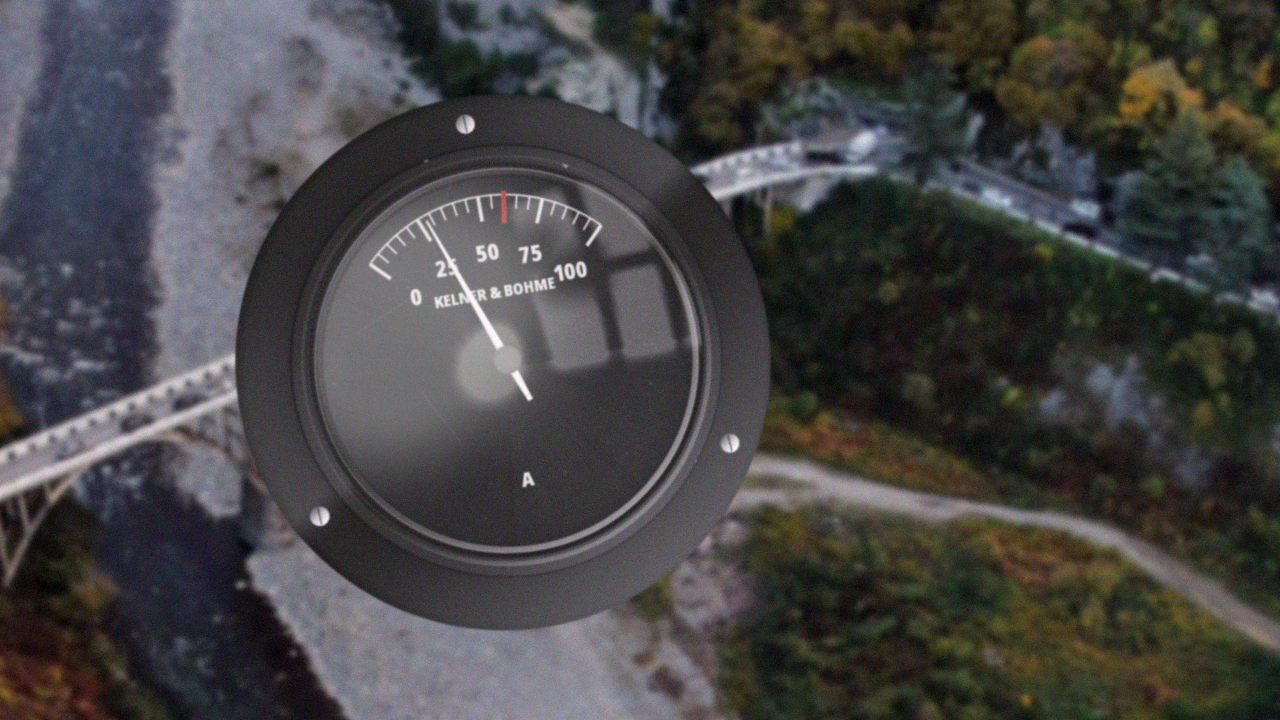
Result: 27.5 A
